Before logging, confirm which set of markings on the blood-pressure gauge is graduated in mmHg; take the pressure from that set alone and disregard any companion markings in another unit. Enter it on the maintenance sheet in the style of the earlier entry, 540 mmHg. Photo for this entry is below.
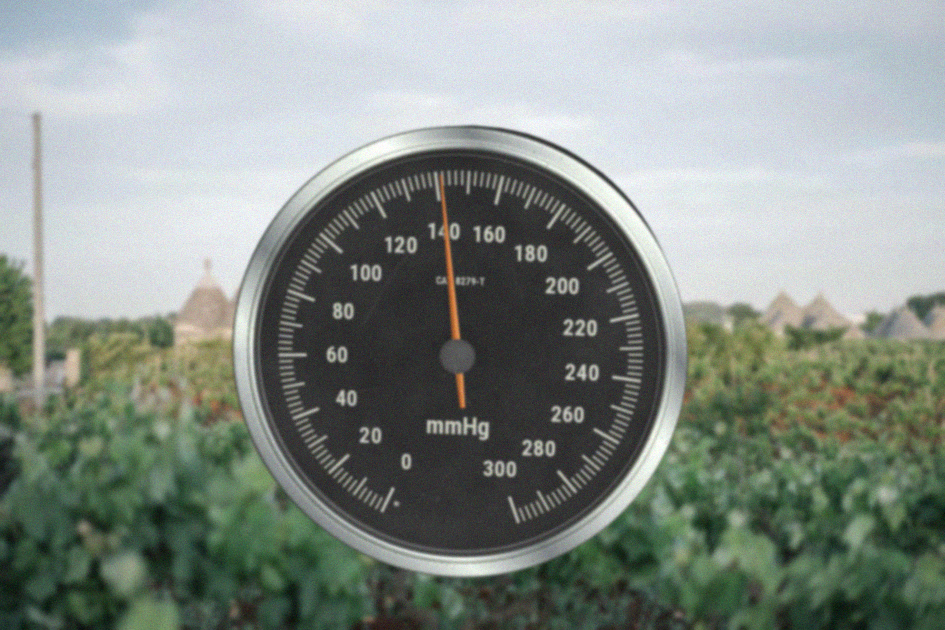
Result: 142 mmHg
